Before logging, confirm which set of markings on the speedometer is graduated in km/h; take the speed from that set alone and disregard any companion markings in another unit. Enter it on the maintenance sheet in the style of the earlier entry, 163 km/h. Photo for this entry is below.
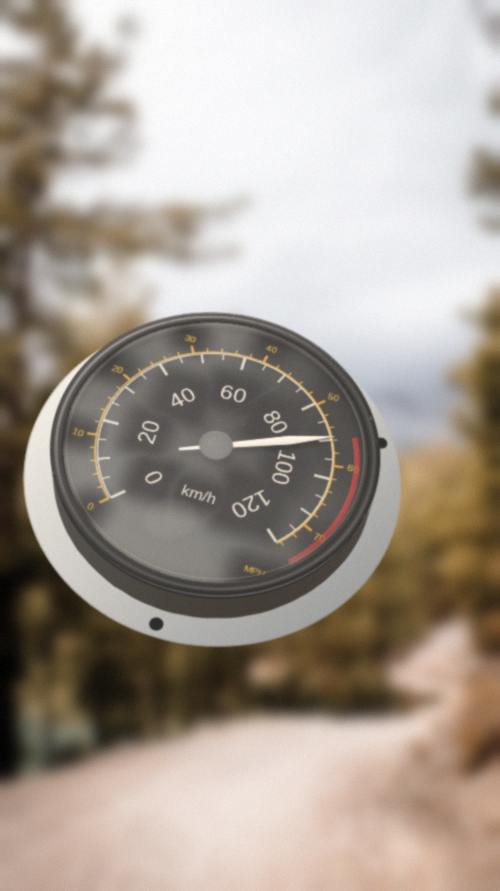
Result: 90 km/h
